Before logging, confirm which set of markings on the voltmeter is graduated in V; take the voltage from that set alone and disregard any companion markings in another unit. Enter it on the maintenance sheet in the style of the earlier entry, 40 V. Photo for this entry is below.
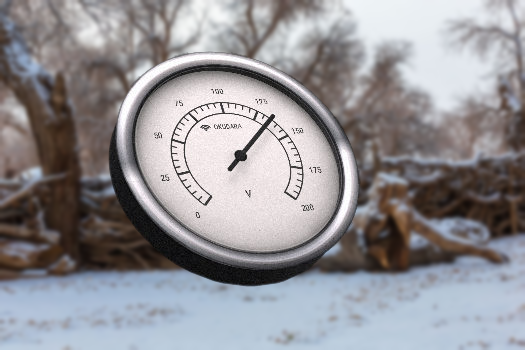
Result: 135 V
